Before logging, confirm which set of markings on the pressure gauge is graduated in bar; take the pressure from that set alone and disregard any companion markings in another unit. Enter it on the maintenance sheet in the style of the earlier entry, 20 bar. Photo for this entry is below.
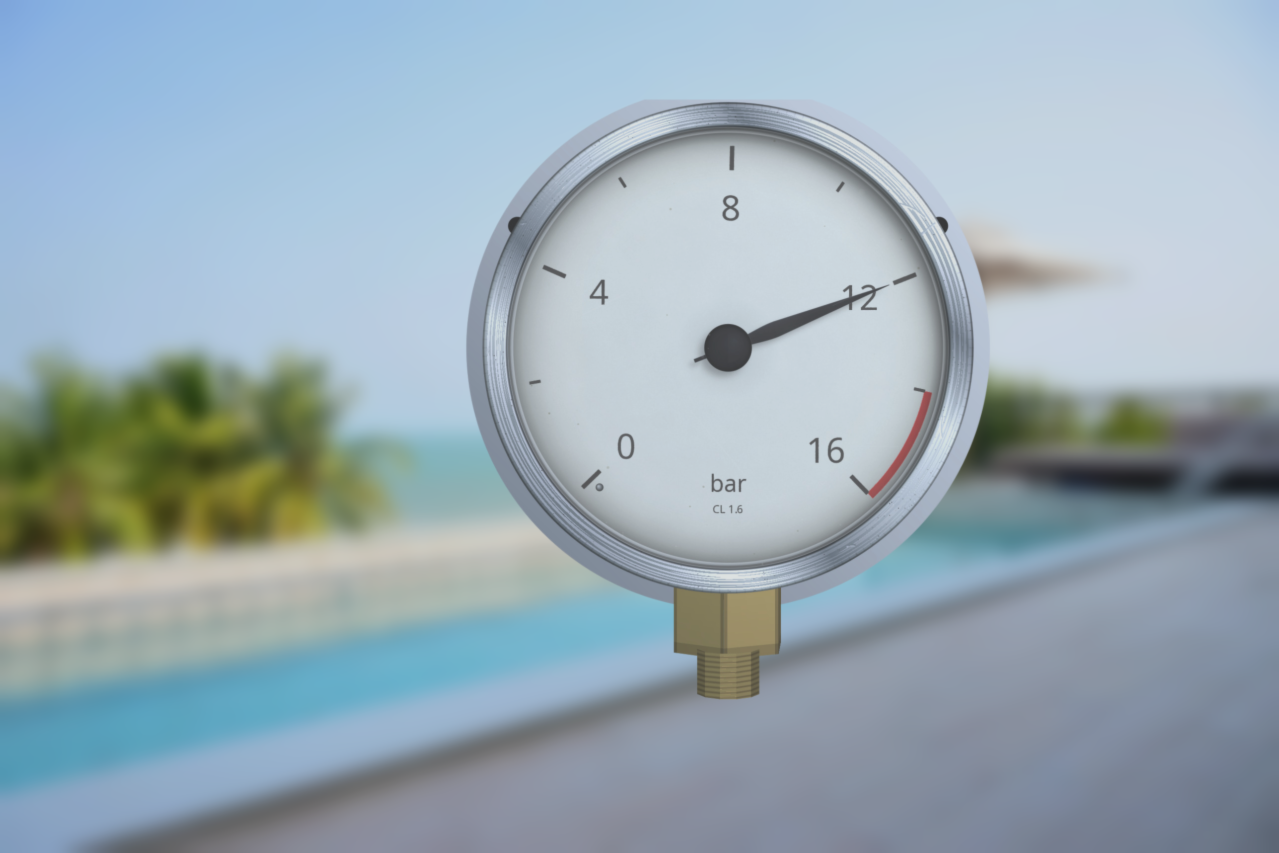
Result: 12 bar
